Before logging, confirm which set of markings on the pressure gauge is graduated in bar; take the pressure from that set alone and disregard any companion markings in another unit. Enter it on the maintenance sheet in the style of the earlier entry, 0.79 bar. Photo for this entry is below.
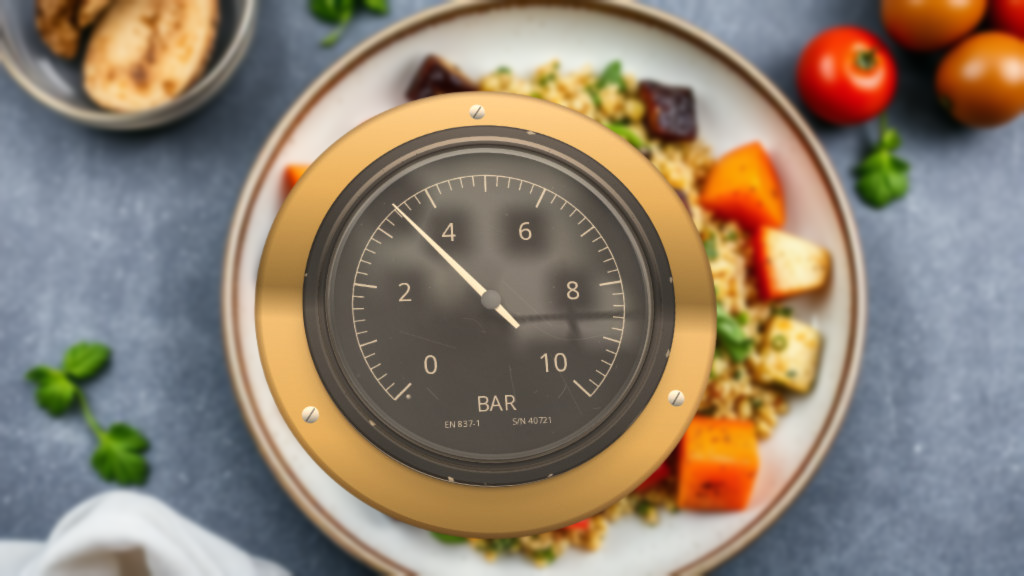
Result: 3.4 bar
